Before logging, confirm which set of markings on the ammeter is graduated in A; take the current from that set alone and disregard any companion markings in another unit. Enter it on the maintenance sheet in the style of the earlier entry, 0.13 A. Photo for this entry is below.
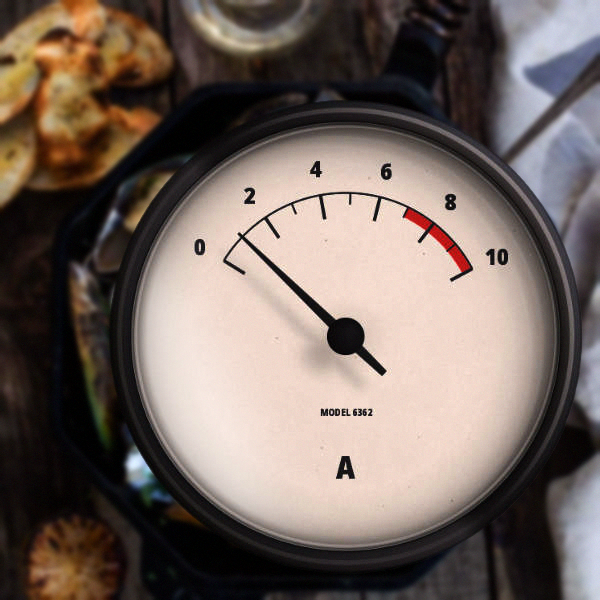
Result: 1 A
